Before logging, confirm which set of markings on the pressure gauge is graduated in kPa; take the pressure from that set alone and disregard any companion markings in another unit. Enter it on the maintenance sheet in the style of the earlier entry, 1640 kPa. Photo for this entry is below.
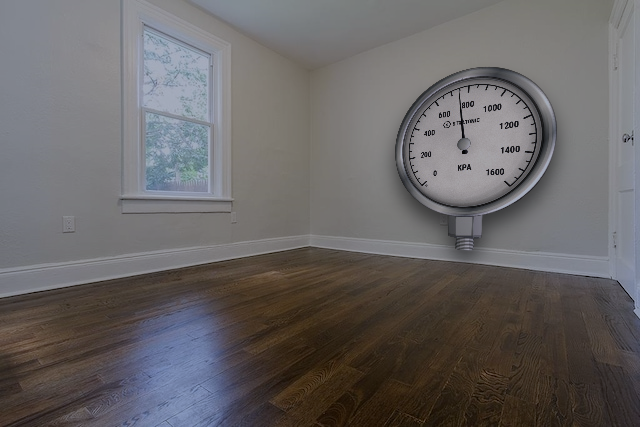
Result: 750 kPa
